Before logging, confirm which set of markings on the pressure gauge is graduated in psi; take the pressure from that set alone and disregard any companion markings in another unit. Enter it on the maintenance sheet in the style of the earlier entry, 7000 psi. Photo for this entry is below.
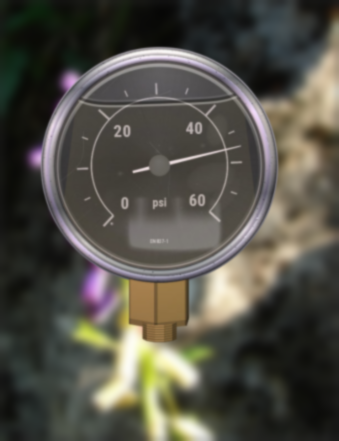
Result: 47.5 psi
